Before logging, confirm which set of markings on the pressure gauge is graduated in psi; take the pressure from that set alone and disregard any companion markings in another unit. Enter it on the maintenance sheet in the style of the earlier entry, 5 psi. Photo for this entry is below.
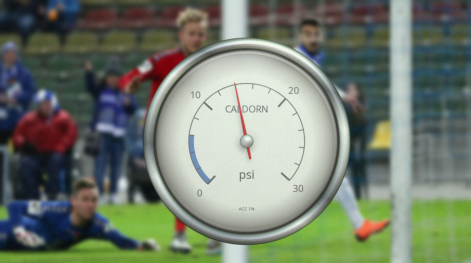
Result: 14 psi
